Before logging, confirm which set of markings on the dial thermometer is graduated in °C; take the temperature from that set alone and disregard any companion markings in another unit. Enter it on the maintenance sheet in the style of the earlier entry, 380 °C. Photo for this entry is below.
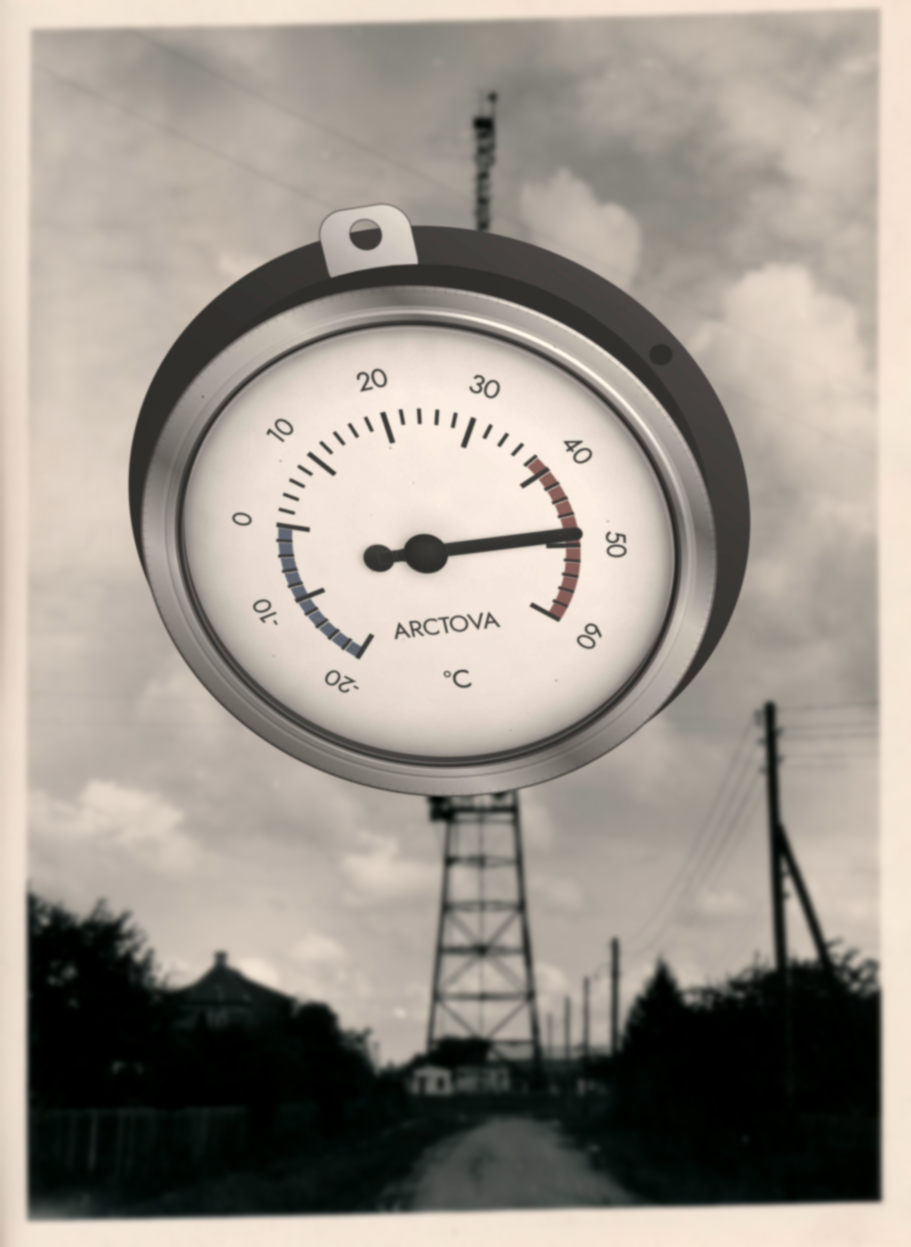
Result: 48 °C
